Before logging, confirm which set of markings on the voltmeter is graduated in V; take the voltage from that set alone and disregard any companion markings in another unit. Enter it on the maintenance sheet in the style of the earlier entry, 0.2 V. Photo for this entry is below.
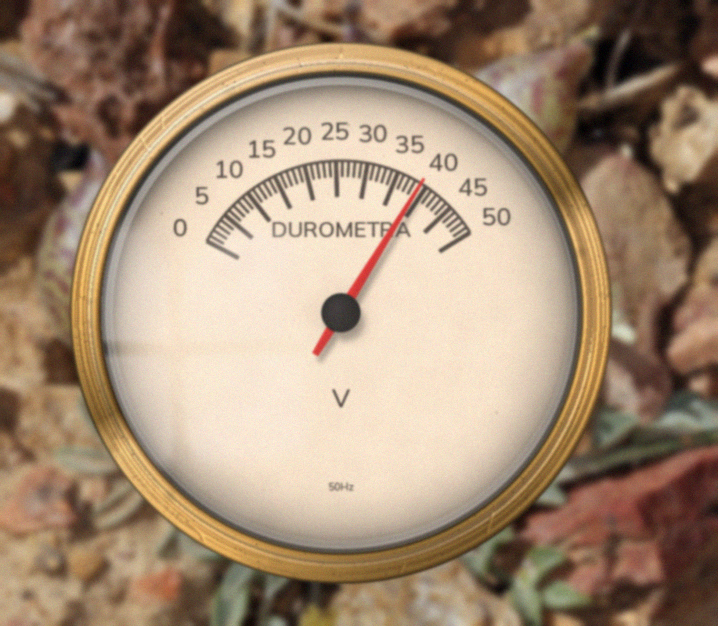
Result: 39 V
